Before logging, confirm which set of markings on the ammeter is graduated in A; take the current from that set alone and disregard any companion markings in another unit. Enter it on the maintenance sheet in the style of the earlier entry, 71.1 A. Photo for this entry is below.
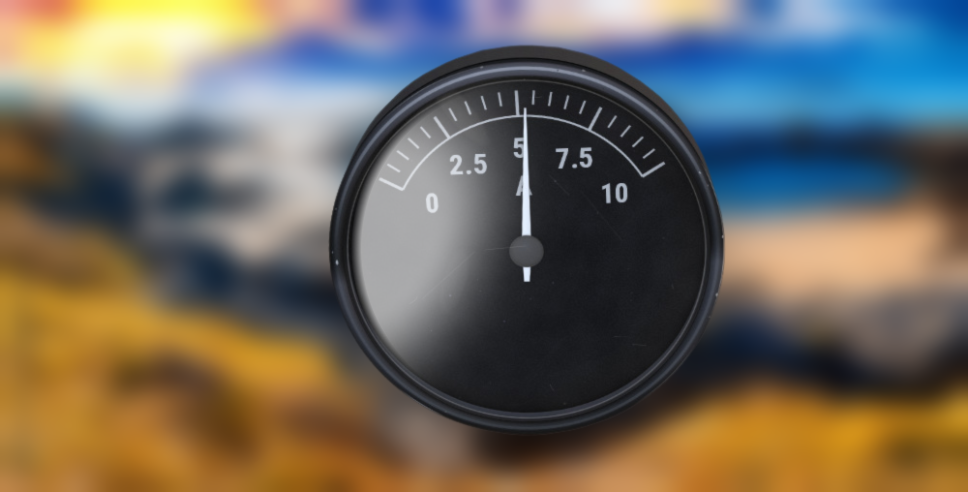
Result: 5.25 A
